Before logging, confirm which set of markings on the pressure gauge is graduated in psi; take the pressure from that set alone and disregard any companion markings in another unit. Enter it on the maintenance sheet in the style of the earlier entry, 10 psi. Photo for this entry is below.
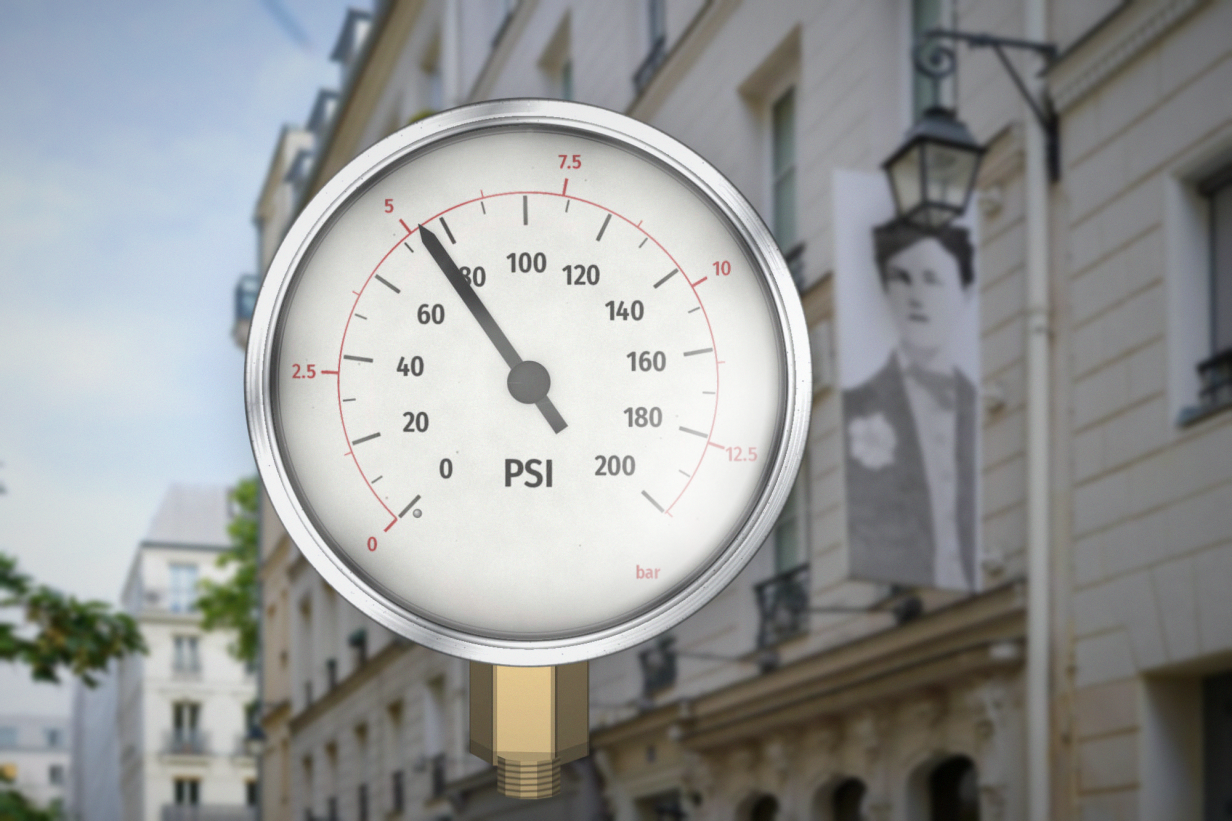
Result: 75 psi
